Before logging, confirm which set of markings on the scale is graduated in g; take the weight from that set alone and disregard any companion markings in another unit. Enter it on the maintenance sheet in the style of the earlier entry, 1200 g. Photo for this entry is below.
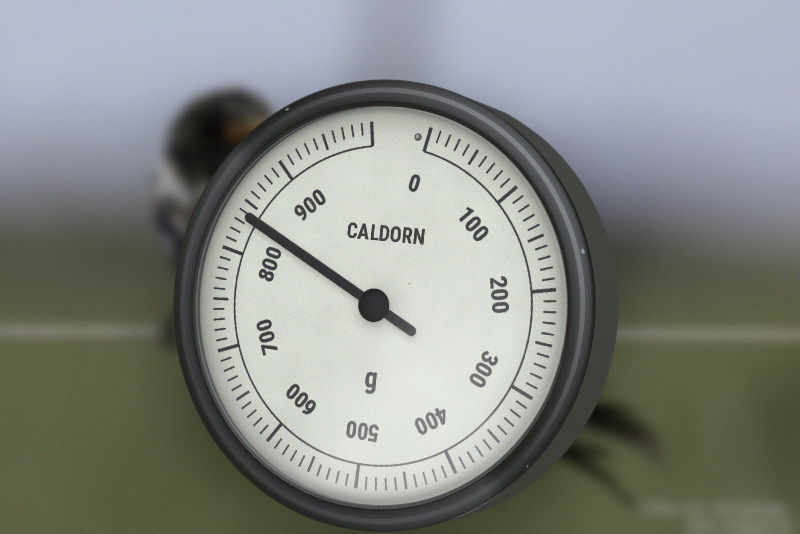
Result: 840 g
